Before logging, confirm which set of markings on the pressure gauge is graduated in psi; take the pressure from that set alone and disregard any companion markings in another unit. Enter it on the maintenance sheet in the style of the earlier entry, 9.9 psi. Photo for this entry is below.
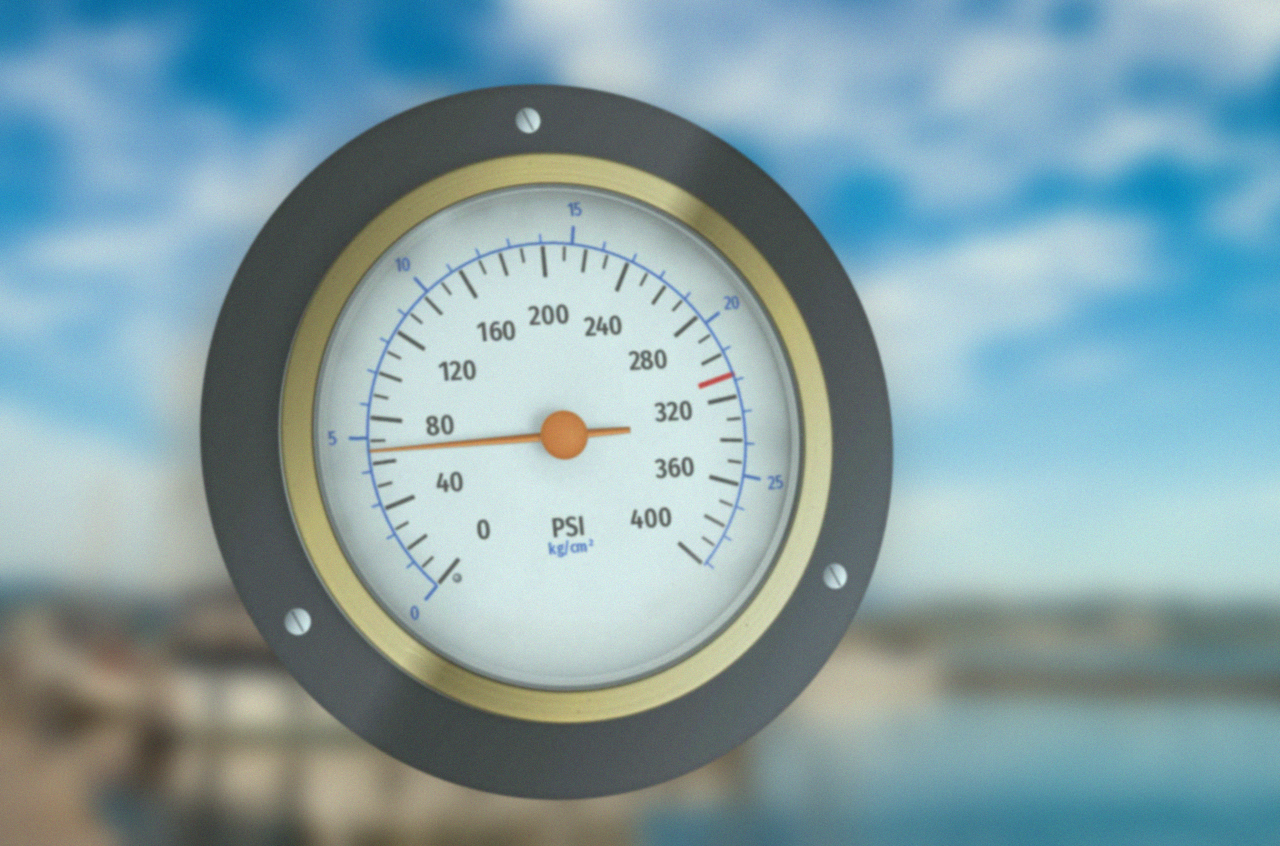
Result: 65 psi
